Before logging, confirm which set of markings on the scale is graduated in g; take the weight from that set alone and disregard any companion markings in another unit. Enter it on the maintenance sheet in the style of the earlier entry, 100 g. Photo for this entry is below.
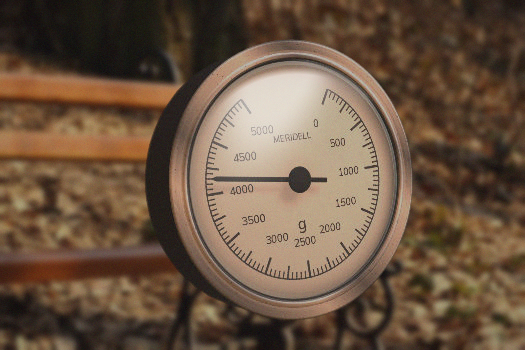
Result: 4150 g
